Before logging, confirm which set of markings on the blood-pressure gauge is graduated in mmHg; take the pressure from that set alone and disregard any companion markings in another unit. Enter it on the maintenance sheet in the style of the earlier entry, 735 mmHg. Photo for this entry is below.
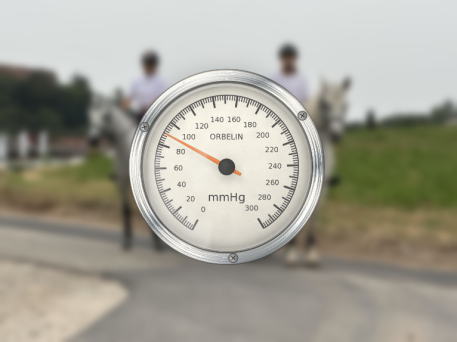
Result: 90 mmHg
